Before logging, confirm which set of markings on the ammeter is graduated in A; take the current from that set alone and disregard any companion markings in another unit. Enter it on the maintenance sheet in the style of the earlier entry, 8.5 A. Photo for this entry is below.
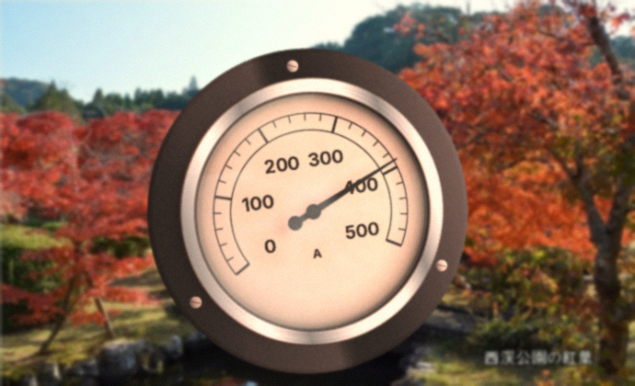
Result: 390 A
